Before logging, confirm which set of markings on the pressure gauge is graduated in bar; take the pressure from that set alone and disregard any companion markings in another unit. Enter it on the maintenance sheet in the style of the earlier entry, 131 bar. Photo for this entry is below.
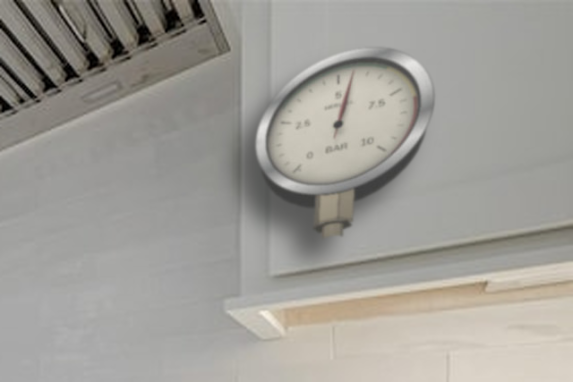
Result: 5.5 bar
